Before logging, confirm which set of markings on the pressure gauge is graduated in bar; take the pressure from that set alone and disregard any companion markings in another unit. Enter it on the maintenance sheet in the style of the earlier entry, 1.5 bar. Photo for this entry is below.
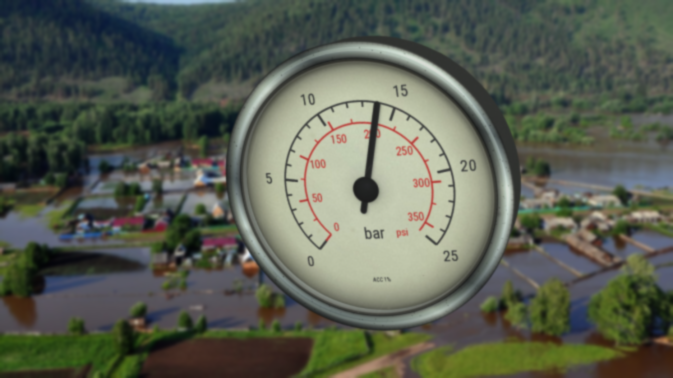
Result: 14 bar
